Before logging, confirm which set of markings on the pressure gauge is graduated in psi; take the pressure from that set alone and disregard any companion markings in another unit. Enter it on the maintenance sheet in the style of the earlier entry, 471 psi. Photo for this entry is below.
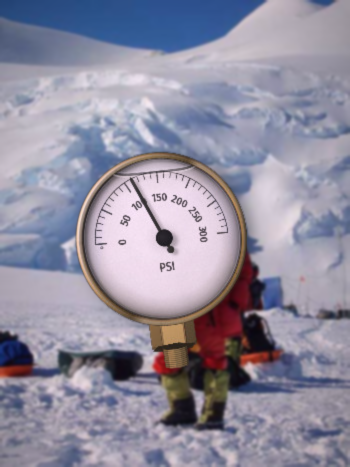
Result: 110 psi
